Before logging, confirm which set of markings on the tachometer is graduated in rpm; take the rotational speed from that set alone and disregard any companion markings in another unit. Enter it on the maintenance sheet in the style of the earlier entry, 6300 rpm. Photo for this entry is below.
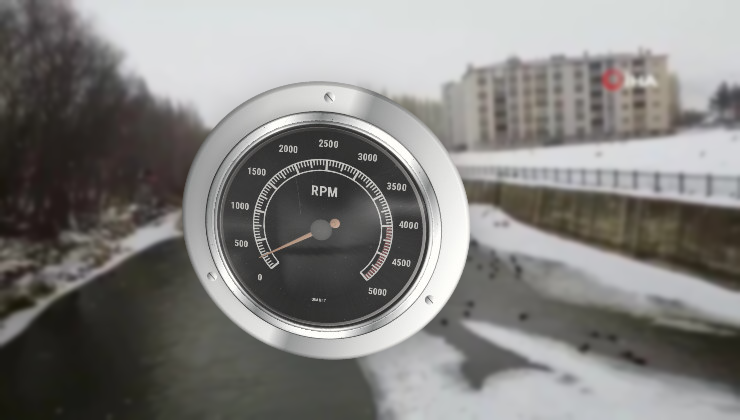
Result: 250 rpm
